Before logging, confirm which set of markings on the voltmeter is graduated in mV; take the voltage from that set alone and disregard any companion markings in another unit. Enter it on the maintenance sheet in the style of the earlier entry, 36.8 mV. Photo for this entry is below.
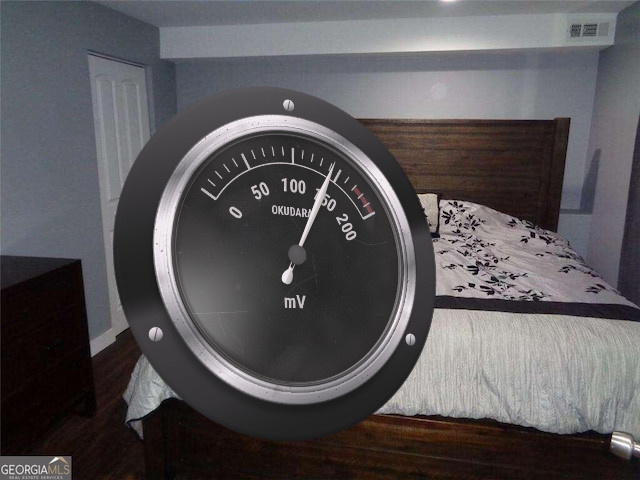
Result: 140 mV
